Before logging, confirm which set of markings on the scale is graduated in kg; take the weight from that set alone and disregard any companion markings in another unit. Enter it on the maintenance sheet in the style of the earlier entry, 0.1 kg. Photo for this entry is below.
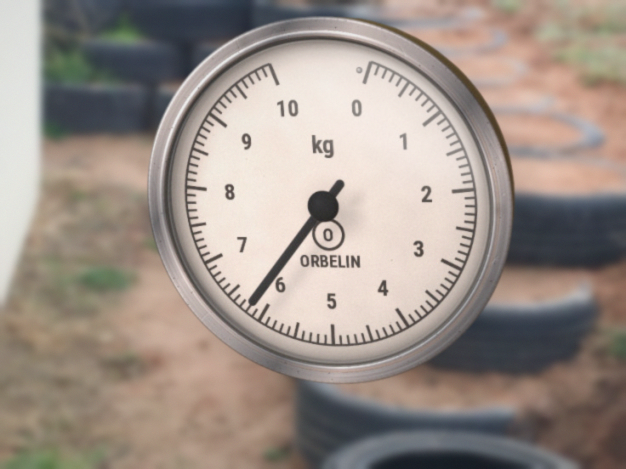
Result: 6.2 kg
